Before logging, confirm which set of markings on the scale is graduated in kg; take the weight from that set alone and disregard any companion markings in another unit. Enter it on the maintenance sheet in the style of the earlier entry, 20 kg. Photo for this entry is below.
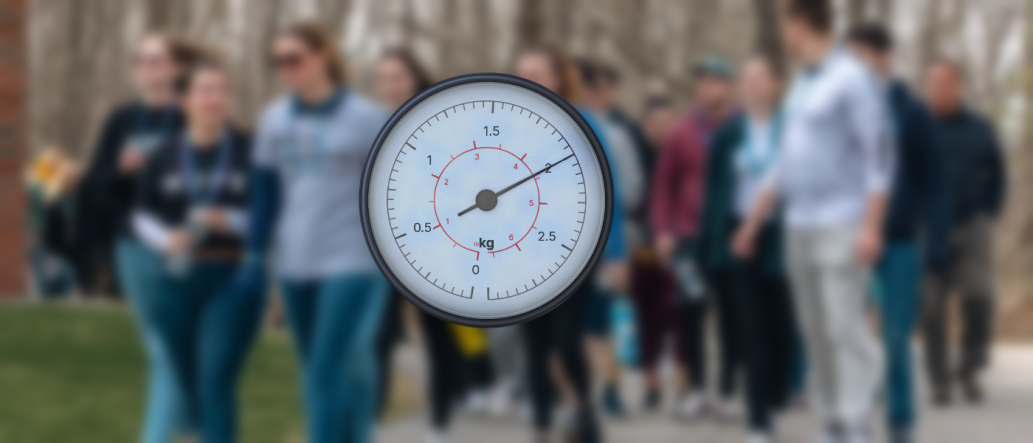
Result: 2 kg
